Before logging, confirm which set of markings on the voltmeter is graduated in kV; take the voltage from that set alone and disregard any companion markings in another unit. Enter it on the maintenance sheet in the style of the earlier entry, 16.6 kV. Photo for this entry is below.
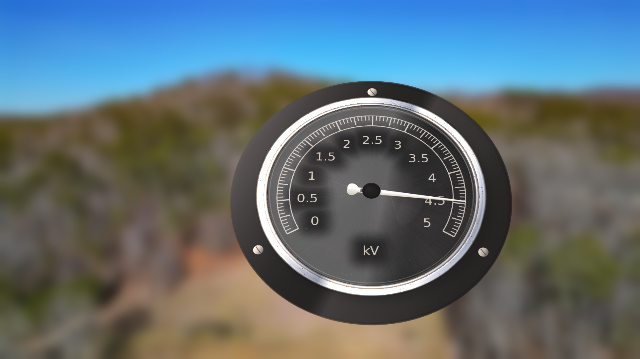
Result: 4.5 kV
